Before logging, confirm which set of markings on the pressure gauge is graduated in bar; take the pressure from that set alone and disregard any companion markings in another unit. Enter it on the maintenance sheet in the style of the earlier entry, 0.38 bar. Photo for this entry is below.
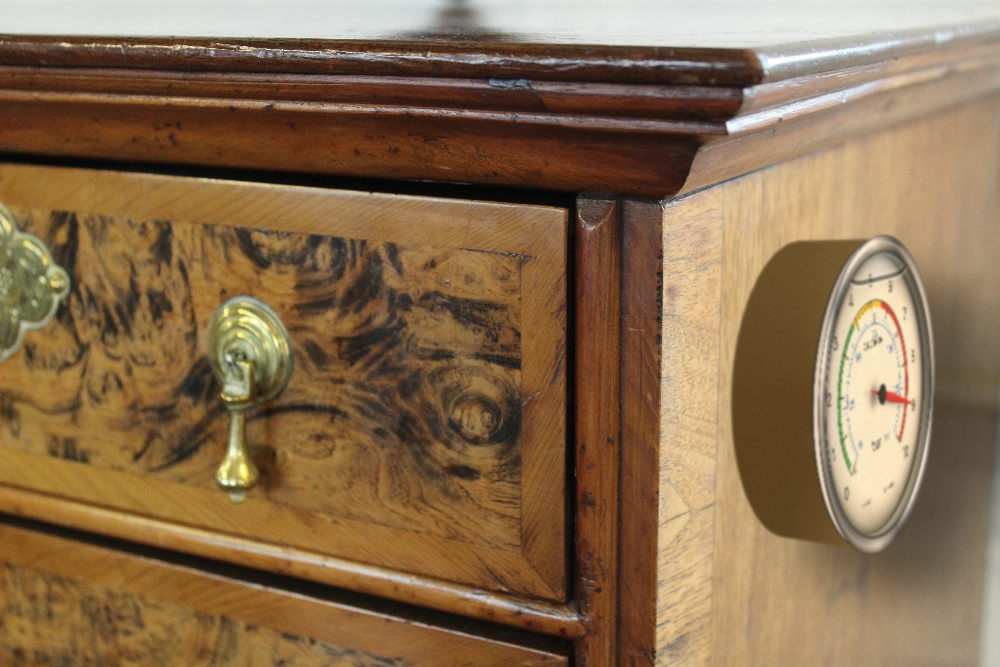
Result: 9 bar
